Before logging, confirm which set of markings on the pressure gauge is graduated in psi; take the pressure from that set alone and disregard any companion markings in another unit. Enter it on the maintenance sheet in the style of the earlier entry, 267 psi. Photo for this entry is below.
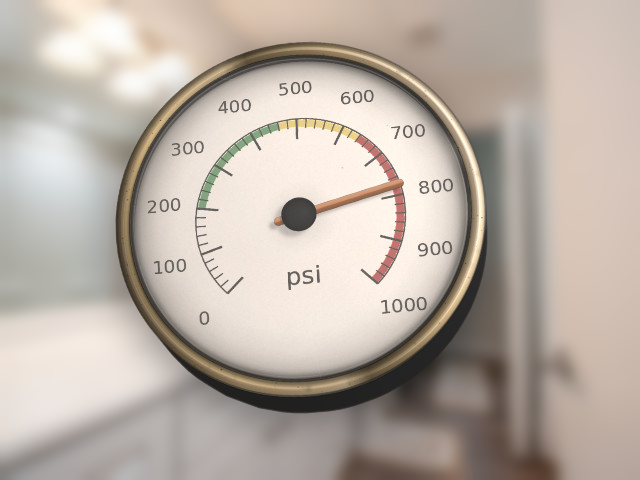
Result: 780 psi
